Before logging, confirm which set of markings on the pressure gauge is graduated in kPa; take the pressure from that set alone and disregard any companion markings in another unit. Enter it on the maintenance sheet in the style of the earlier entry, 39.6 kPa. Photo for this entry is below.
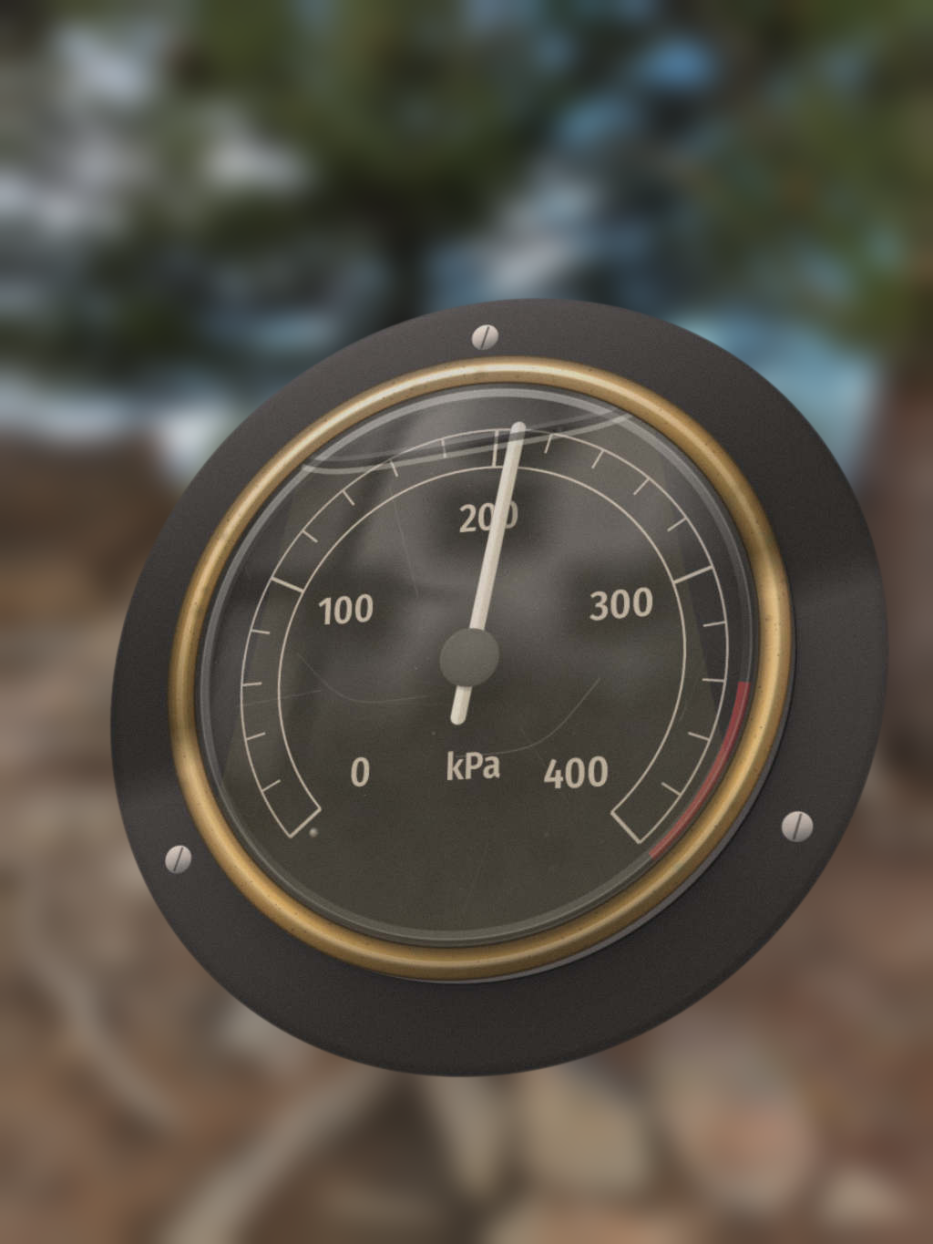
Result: 210 kPa
